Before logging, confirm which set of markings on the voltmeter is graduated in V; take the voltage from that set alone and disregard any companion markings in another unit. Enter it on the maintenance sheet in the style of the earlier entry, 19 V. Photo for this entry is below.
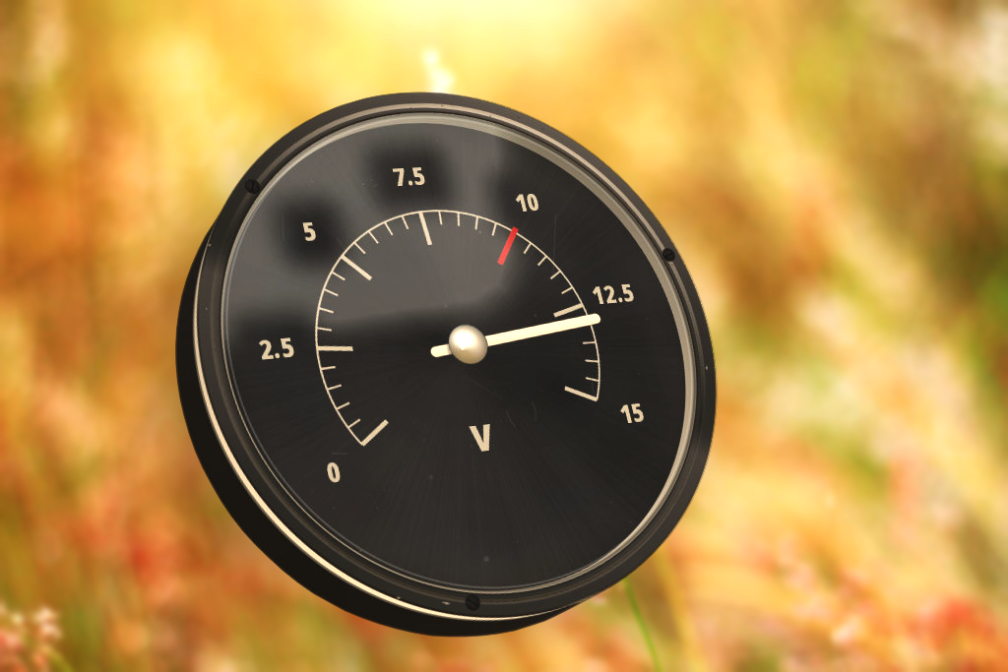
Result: 13 V
